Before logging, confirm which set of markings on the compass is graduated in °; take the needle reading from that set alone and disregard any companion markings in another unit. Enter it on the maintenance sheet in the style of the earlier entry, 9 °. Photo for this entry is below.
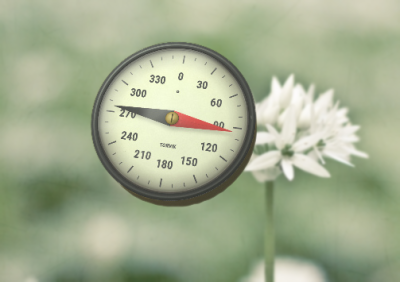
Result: 95 °
